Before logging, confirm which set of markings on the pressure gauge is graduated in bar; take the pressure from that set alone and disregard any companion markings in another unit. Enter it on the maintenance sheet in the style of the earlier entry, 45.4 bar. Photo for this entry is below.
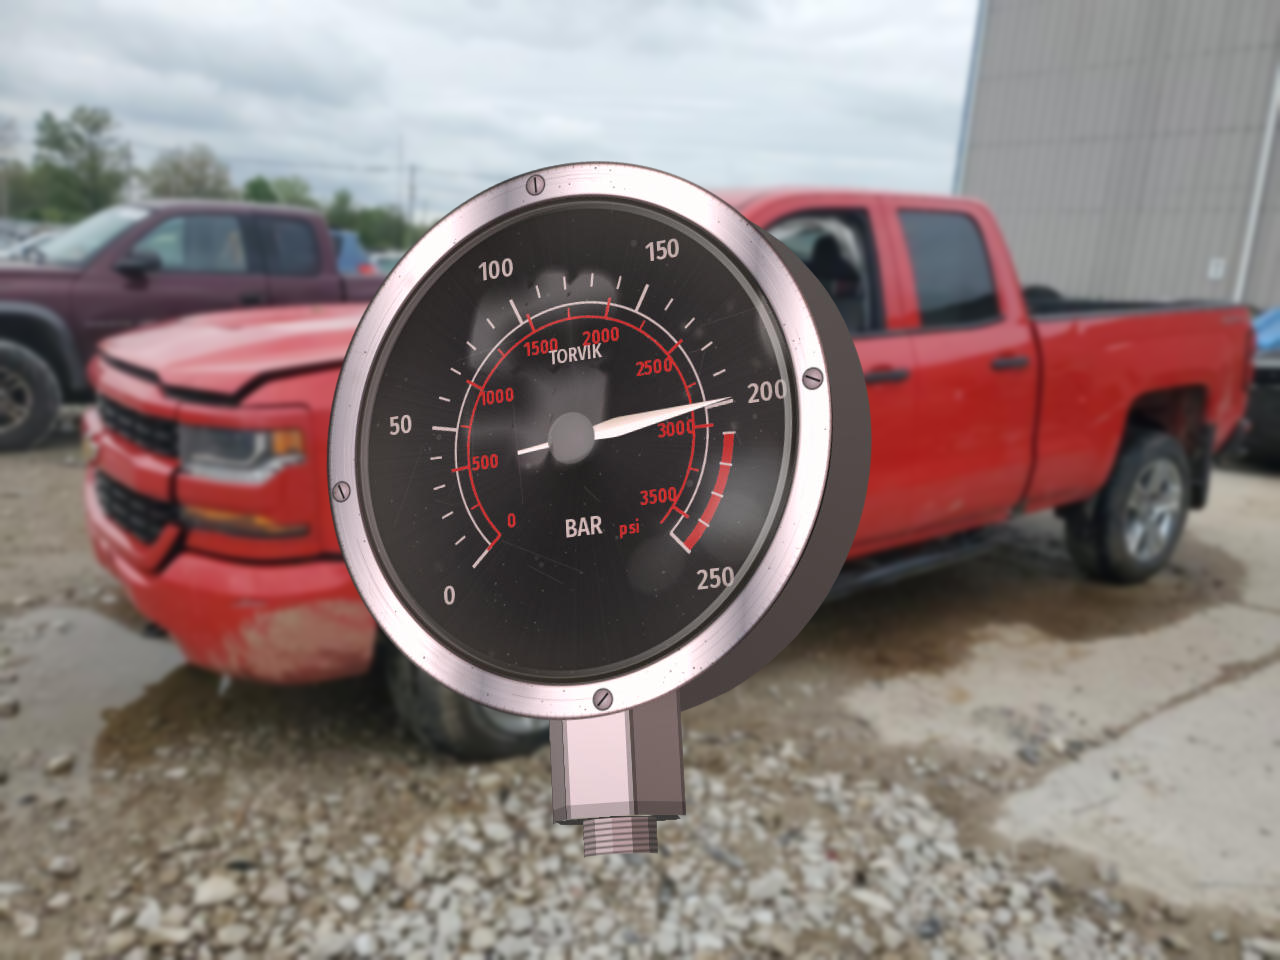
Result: 200 bar
